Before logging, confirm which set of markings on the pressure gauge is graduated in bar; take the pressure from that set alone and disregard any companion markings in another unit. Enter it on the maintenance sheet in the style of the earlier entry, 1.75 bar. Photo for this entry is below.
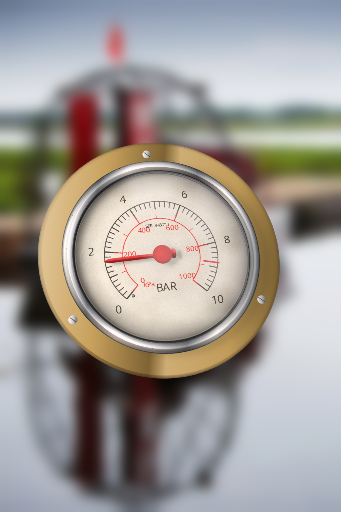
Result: 1.6 bar
